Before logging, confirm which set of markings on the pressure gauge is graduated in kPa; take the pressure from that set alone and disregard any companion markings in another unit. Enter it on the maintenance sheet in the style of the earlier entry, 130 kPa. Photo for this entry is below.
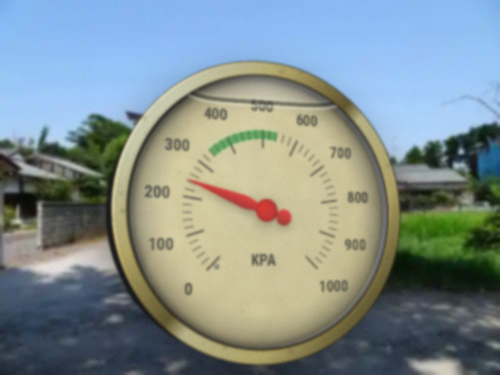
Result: 240 kPa
